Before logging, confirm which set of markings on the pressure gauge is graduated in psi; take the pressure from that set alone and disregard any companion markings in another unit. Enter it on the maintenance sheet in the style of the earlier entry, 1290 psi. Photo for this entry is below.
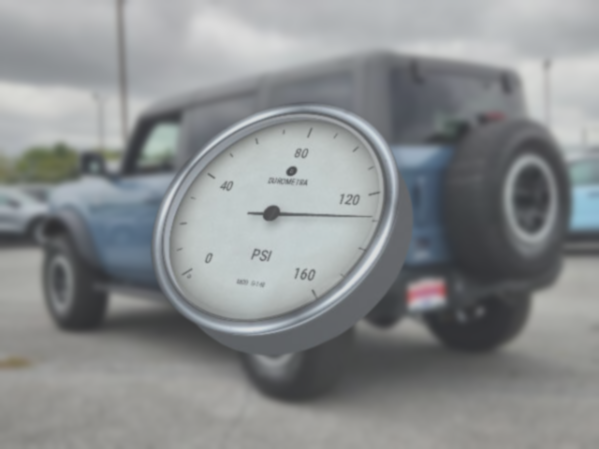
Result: 130 psi
